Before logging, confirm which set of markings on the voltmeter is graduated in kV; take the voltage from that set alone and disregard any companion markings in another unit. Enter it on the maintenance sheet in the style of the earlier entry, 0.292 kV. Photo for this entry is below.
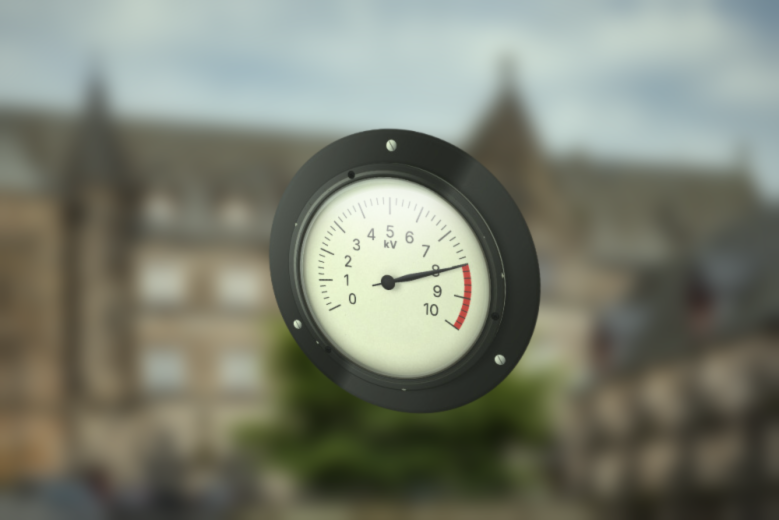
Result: 8 kV
